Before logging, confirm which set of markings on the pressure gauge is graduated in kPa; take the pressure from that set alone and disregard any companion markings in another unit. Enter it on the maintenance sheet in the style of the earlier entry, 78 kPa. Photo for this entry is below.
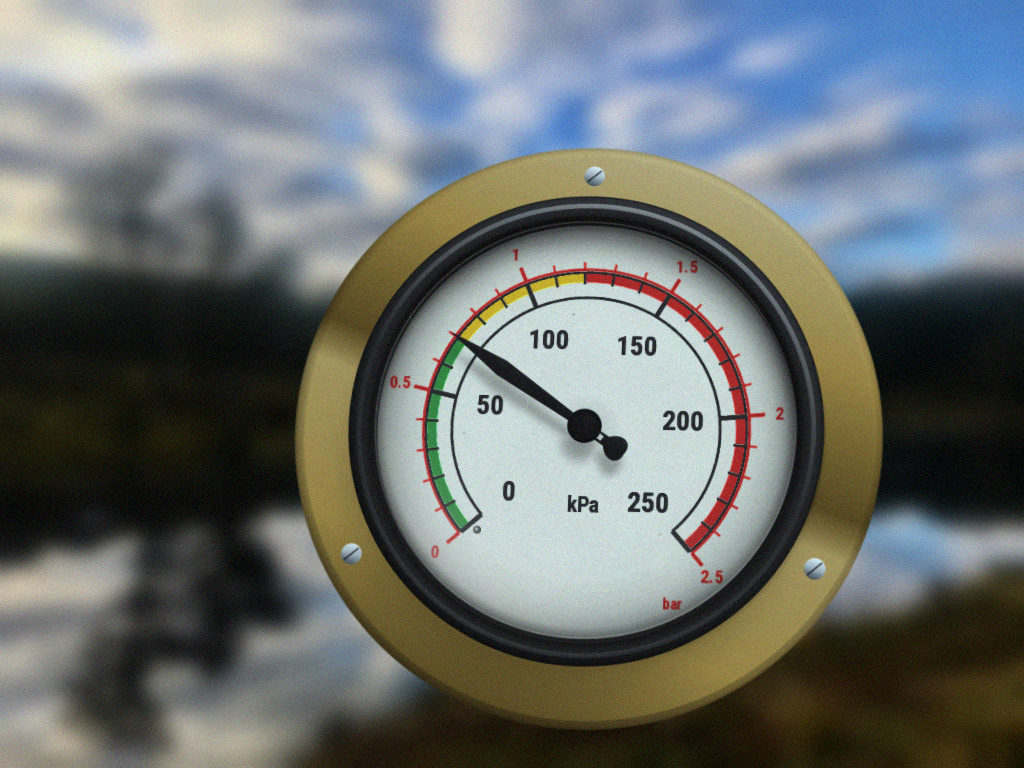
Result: 70 kPa
